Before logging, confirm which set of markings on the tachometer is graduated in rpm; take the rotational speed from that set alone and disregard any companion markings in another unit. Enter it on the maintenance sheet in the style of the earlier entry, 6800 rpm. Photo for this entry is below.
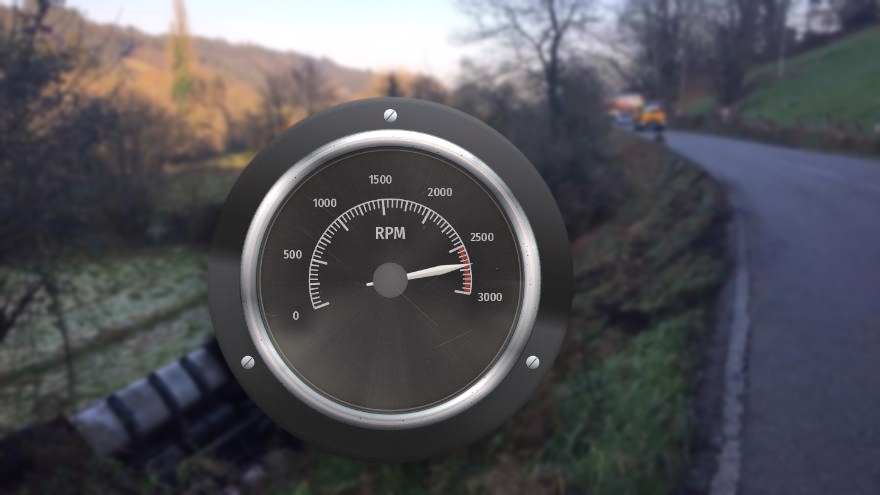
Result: 2700 rpm
